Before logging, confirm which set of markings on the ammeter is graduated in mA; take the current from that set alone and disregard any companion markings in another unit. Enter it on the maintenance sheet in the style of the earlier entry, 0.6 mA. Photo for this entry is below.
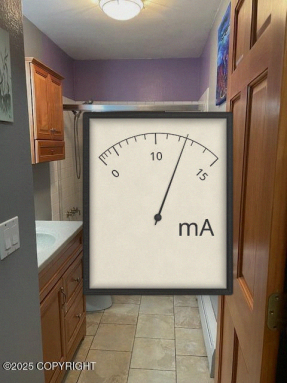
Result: 12.5 mA
